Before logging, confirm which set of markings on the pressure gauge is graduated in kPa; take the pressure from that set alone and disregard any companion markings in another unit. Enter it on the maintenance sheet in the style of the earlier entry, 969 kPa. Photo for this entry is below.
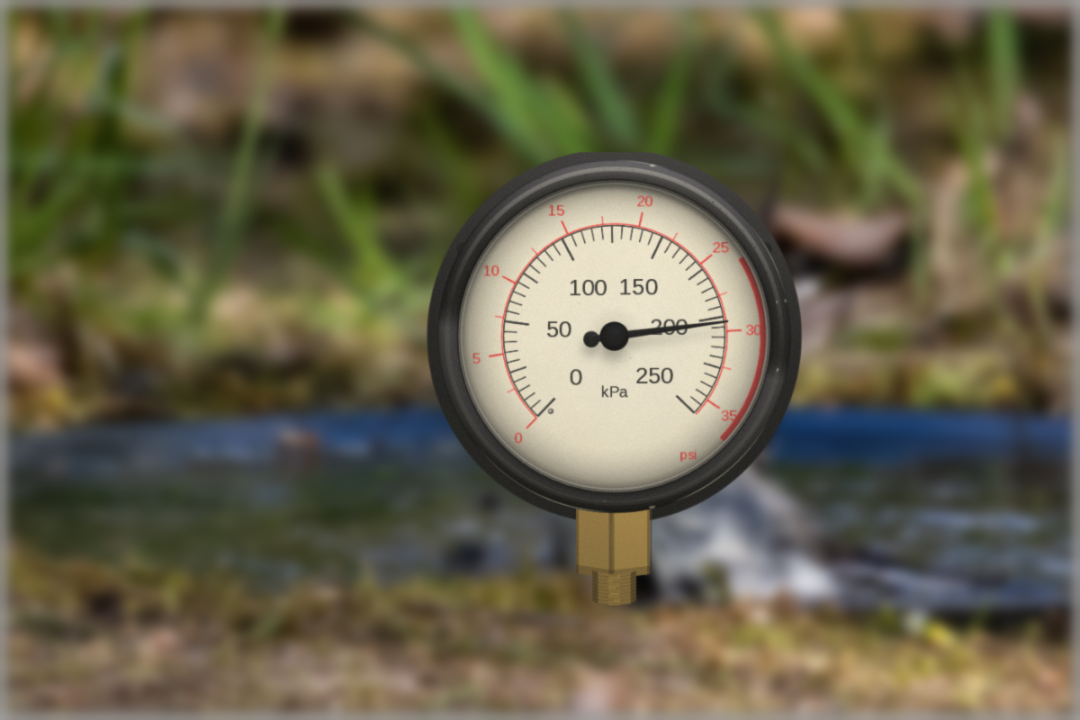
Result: 202.5 kPa
